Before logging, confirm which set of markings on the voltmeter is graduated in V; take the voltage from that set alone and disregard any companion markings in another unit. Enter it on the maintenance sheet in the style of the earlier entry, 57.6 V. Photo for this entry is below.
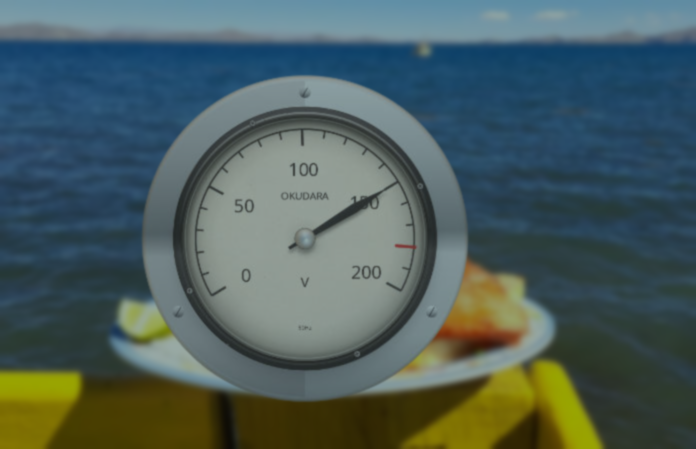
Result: 150 V
